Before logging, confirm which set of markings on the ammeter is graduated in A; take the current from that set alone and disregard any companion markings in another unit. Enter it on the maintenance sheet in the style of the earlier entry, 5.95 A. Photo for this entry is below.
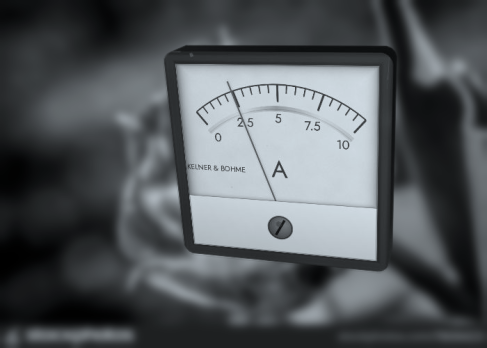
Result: 2.5 A
